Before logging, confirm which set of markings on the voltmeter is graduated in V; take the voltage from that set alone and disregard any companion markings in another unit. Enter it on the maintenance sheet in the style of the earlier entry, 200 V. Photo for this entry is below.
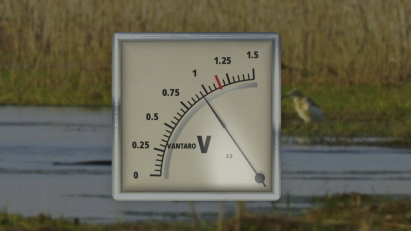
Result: 0.95 V
